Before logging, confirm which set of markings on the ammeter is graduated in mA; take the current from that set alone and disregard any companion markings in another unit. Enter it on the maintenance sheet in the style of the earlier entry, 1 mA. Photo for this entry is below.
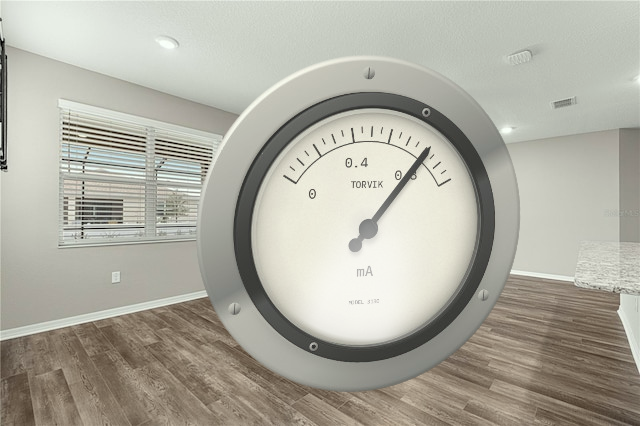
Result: 0.8 mA
